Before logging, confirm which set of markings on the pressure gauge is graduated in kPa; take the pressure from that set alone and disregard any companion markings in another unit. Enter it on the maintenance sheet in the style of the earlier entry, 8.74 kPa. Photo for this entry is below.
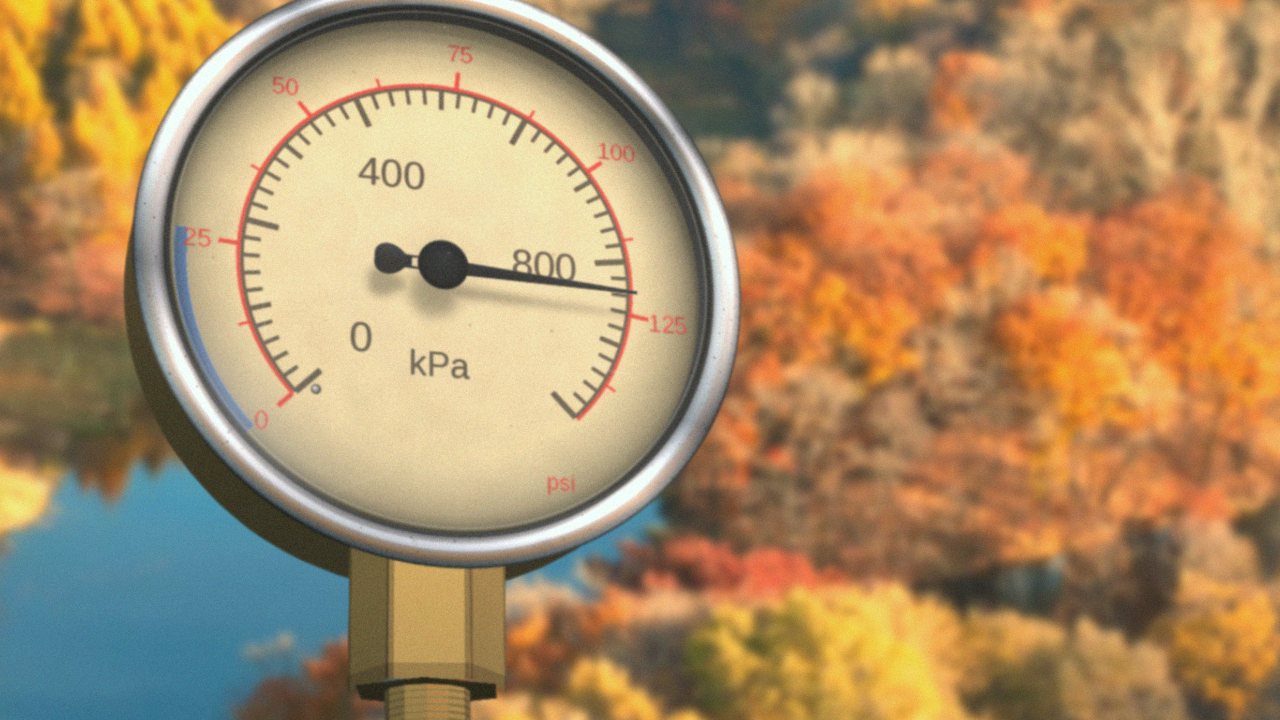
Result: 840 kPa
